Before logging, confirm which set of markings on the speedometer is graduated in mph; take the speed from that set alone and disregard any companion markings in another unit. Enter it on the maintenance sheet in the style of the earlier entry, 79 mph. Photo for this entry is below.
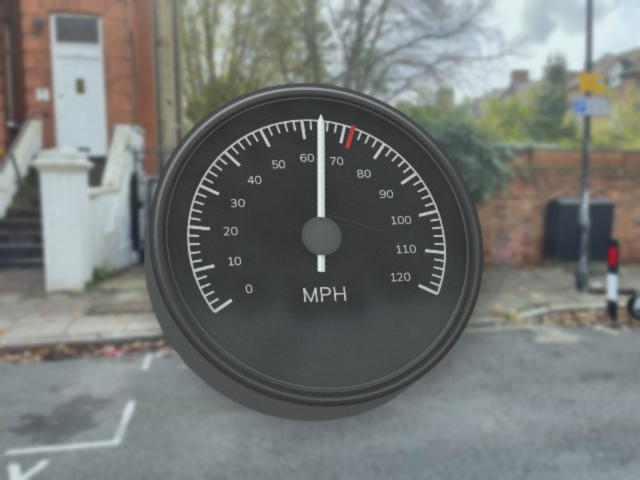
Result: 64 mph
